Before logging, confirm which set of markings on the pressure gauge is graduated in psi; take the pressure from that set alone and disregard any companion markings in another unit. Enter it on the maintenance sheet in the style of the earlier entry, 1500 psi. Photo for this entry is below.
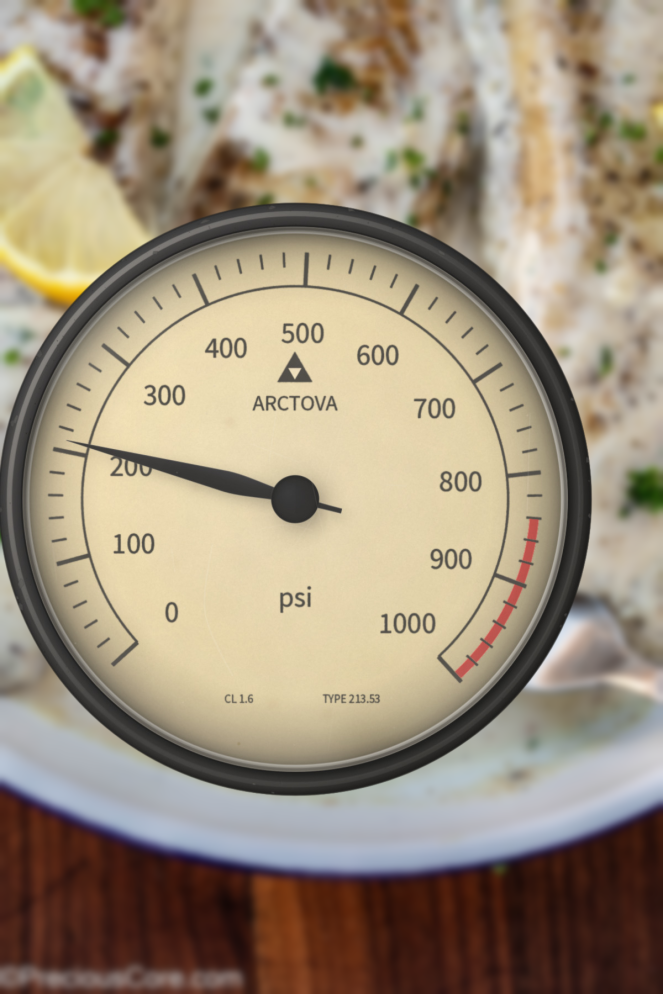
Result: 210 psi
